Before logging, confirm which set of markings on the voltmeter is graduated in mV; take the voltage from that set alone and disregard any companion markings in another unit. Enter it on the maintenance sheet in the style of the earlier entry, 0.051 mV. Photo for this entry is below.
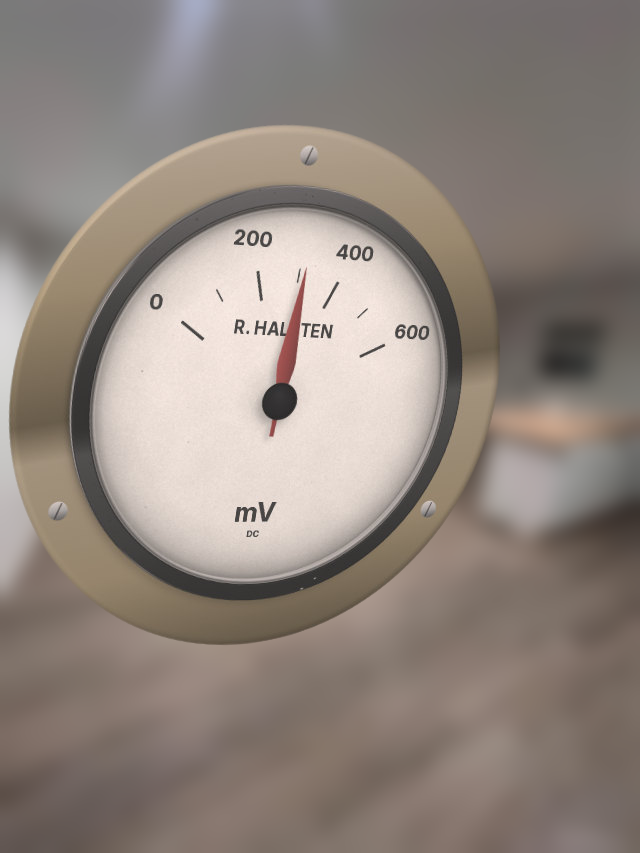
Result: 300 mV
